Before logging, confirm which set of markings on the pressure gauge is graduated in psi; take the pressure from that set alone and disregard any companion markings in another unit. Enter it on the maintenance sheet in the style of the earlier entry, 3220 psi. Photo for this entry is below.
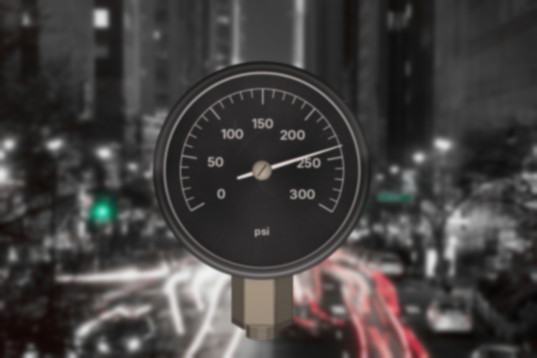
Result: 240 psi
